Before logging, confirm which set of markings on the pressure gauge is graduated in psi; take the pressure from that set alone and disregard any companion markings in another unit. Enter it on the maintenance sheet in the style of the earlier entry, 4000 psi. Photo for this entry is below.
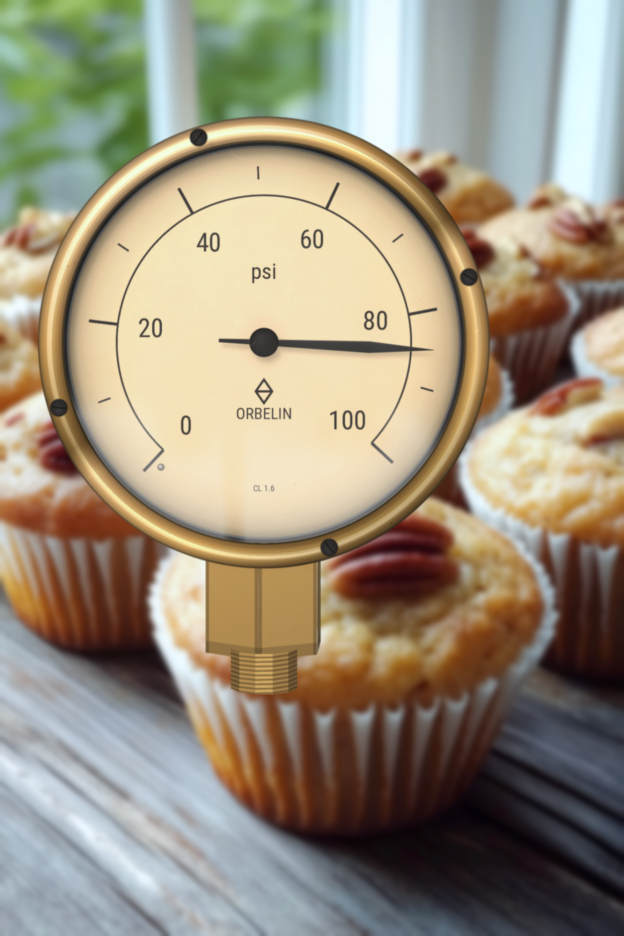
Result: 85 psi
